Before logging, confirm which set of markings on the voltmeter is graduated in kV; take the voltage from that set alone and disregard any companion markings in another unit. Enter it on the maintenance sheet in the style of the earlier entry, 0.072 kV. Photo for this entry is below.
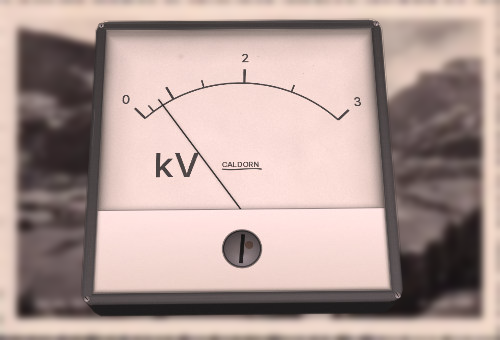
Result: 0.75 kV
